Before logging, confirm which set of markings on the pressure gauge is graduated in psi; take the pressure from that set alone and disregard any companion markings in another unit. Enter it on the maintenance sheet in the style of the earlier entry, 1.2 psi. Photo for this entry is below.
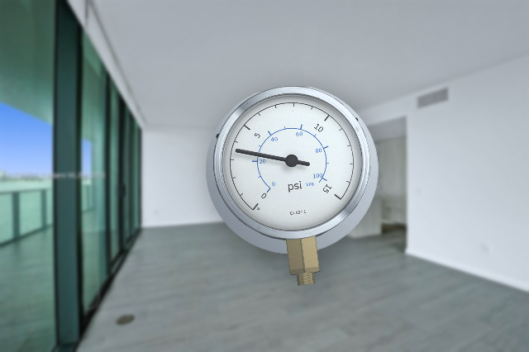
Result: 3.5 psi
